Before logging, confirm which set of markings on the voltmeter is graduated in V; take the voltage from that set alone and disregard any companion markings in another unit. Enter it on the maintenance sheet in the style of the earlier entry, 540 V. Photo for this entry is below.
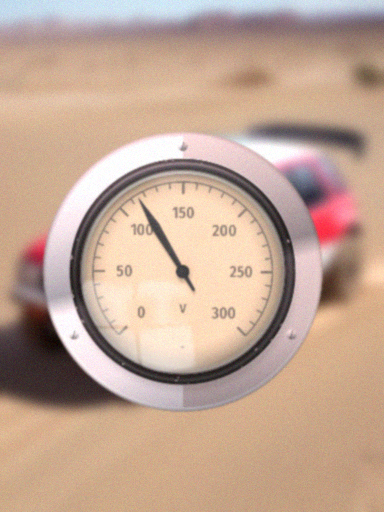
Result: 115 V
